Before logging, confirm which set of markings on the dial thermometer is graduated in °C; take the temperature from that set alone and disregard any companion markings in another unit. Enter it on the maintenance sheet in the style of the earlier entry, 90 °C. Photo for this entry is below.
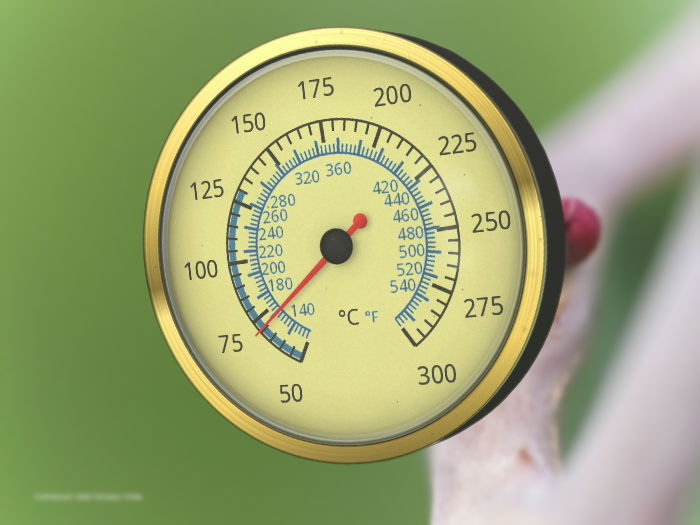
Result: 70 °C
